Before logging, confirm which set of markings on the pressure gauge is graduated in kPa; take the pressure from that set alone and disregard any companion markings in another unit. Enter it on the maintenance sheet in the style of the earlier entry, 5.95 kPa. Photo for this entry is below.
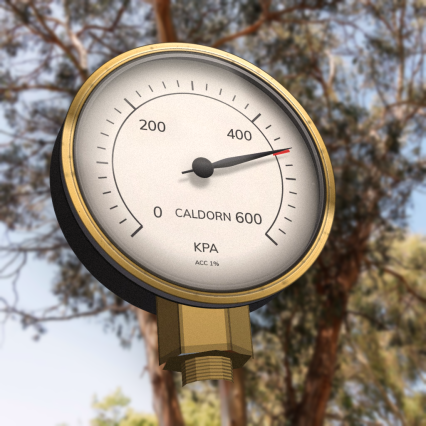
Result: 460 kPa
